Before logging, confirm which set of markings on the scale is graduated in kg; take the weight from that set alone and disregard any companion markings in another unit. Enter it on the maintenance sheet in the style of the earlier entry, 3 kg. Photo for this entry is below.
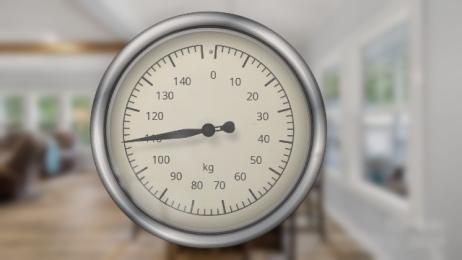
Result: 110 kg
